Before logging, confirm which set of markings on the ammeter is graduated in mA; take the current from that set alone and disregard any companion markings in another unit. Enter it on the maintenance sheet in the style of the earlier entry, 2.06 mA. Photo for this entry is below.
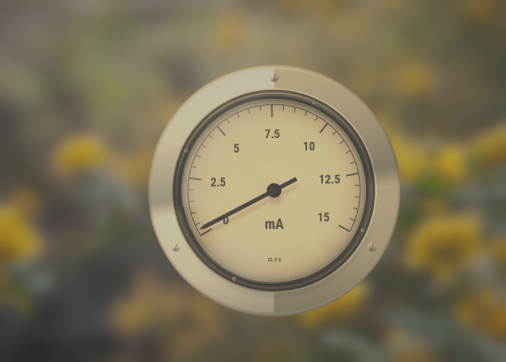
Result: 0.25 mA
